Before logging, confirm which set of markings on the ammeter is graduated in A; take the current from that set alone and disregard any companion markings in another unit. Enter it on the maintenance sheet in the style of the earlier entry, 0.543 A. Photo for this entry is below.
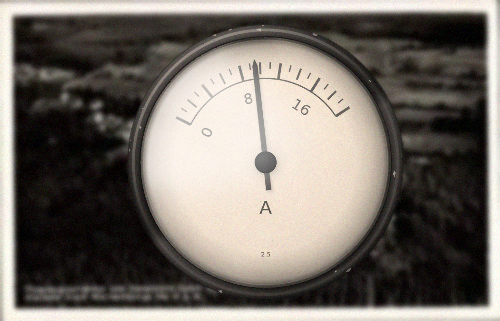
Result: 9.5 A
